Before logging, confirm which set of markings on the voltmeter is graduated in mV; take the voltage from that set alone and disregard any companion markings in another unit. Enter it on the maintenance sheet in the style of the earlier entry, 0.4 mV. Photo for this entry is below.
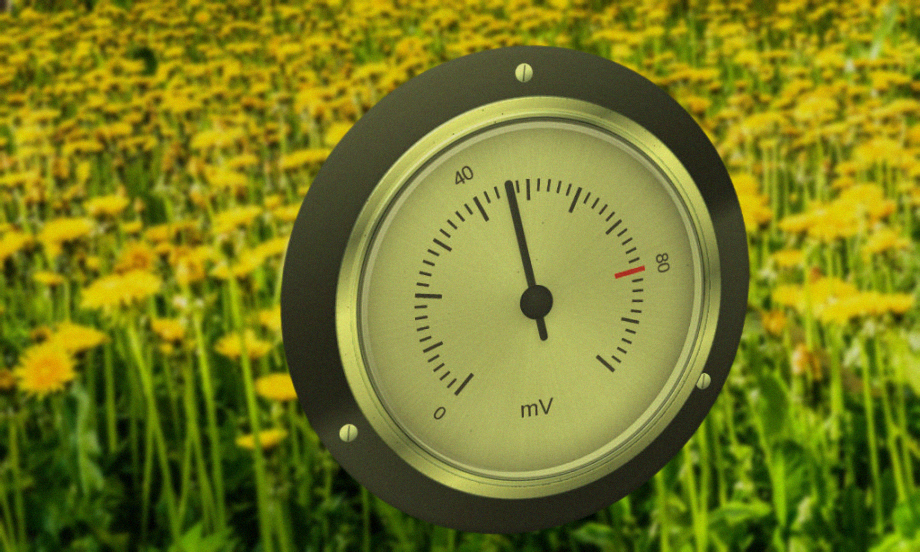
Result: 46 mV
